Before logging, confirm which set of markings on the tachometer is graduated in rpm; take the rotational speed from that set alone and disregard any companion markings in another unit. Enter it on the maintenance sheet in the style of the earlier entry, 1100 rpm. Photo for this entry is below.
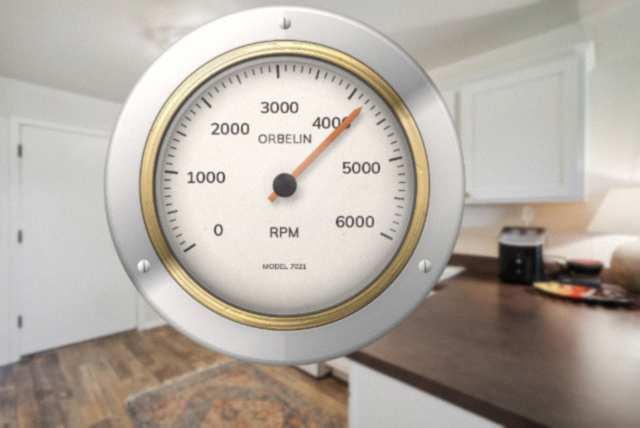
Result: 4200 rpm
